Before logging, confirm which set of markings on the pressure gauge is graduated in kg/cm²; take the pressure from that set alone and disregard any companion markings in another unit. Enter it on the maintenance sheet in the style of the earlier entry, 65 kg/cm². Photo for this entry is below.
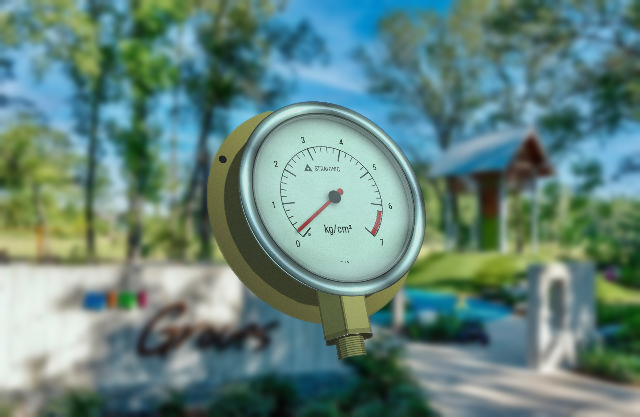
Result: 0.2 kg/cm²
